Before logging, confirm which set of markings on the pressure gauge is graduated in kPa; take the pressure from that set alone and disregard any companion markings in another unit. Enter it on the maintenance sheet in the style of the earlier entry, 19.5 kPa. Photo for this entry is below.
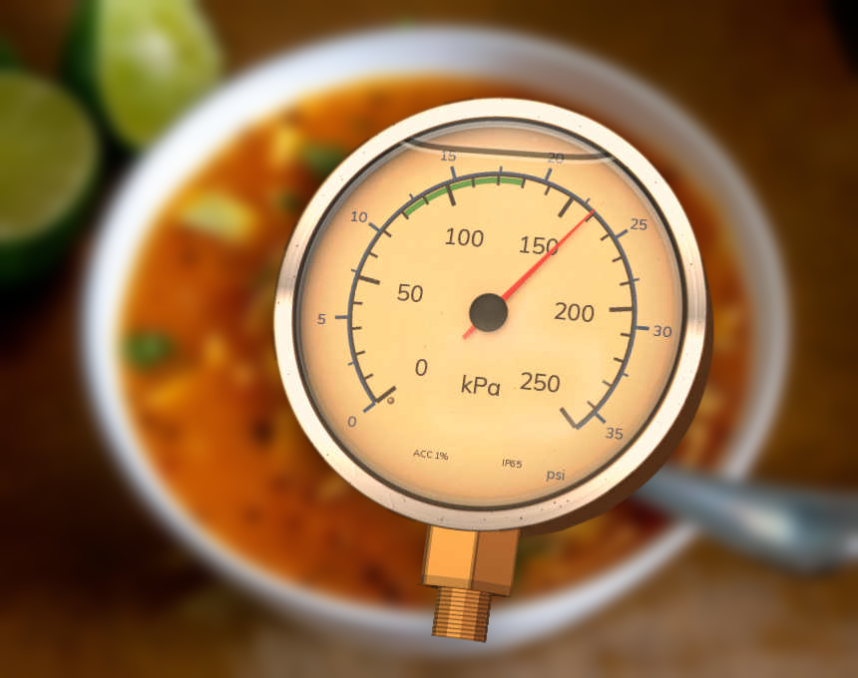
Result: 160 kPa
